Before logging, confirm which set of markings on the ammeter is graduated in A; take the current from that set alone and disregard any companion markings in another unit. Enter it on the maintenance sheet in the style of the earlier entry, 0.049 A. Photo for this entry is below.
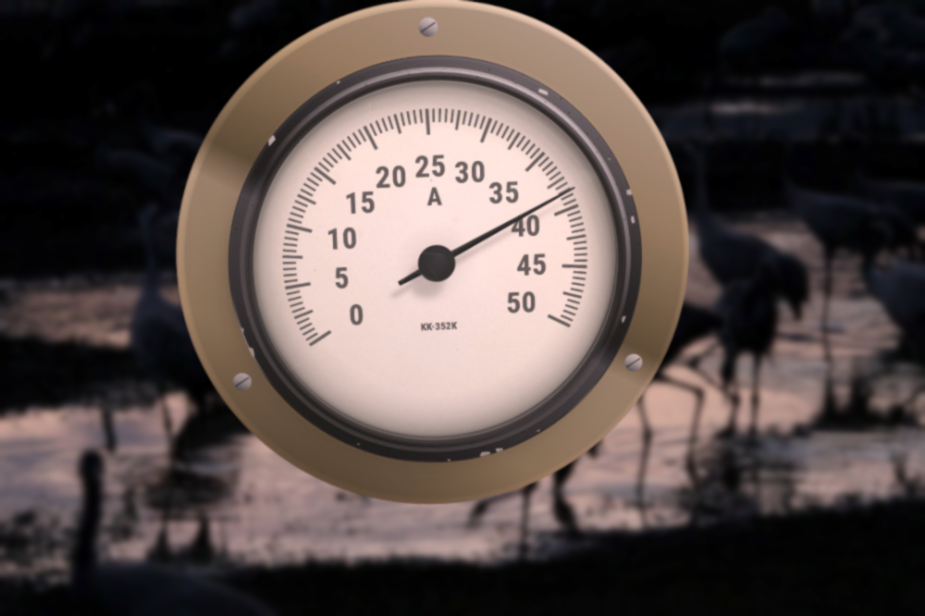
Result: 38.5 A
